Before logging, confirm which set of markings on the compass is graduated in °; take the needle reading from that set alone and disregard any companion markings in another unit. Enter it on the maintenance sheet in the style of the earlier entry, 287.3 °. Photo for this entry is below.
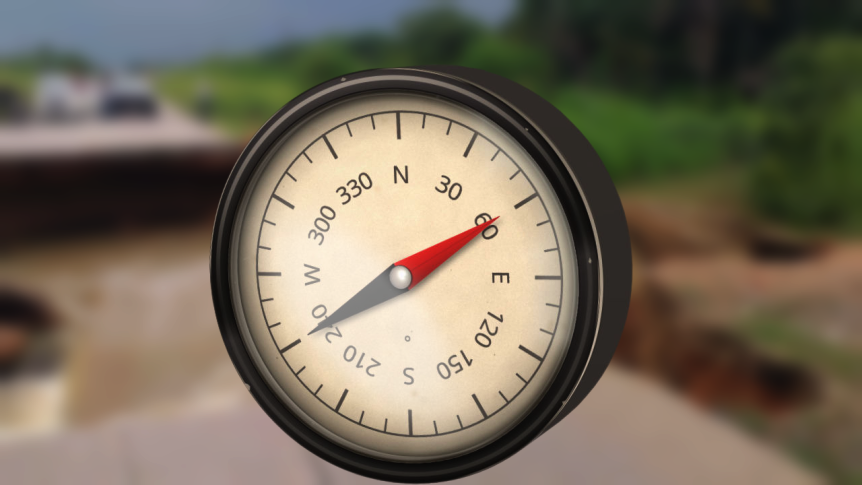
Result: 60 °
